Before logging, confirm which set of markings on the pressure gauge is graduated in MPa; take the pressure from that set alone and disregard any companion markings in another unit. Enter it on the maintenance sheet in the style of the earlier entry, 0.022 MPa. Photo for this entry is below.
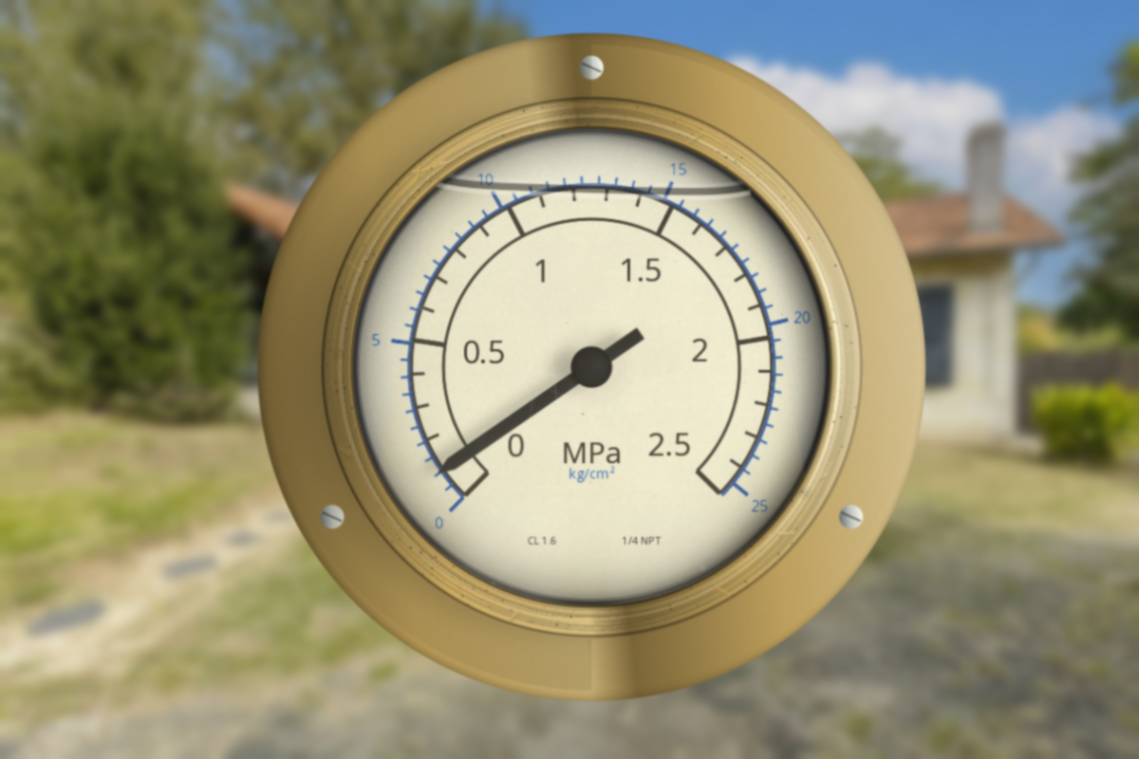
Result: 0.1 MPa
